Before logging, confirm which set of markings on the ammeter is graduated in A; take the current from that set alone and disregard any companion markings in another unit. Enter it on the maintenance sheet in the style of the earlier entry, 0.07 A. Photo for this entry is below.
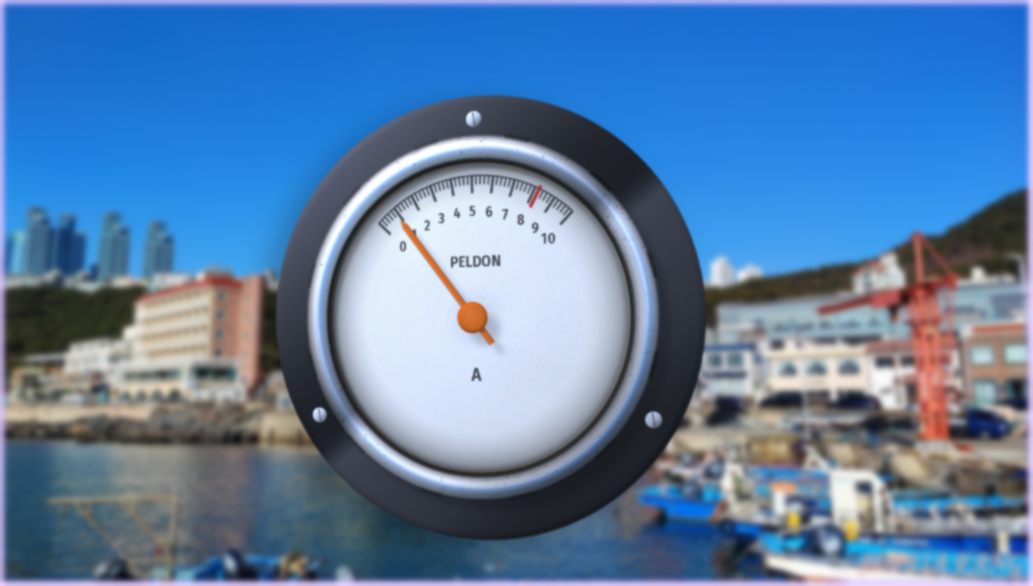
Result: 1 A
